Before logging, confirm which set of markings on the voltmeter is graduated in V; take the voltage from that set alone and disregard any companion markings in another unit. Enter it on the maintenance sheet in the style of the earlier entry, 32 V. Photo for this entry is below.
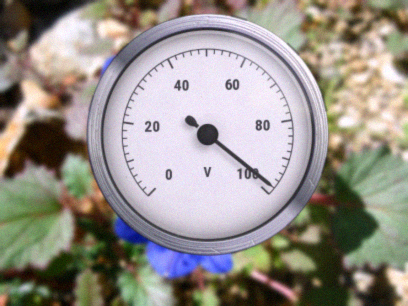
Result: 98 V
